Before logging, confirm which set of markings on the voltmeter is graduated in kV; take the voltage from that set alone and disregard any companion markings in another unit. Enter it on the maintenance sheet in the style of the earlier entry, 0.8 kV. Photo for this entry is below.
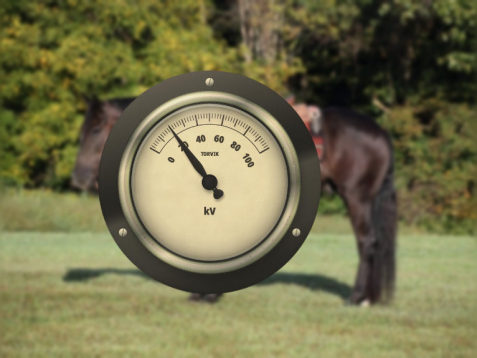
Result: 20 kV
